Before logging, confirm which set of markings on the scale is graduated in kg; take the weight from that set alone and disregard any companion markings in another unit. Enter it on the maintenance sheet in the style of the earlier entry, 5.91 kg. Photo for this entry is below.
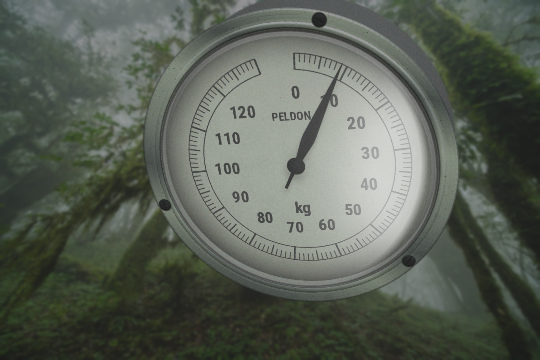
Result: 9 kg
